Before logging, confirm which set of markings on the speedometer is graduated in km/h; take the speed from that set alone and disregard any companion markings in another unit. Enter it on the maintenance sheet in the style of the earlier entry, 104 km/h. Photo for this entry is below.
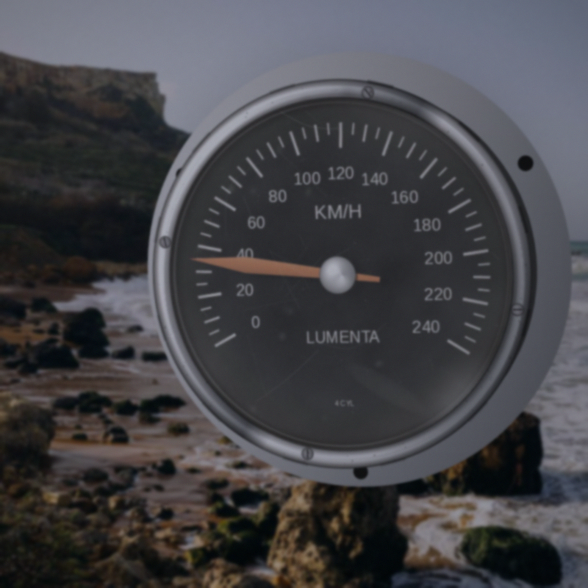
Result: 35 km/h
